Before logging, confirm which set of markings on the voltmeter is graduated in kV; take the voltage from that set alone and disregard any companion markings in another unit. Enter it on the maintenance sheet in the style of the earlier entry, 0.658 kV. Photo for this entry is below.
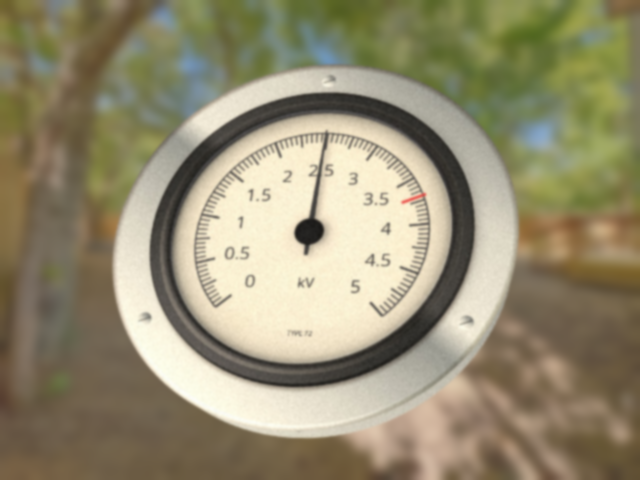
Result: 2.5 kV
